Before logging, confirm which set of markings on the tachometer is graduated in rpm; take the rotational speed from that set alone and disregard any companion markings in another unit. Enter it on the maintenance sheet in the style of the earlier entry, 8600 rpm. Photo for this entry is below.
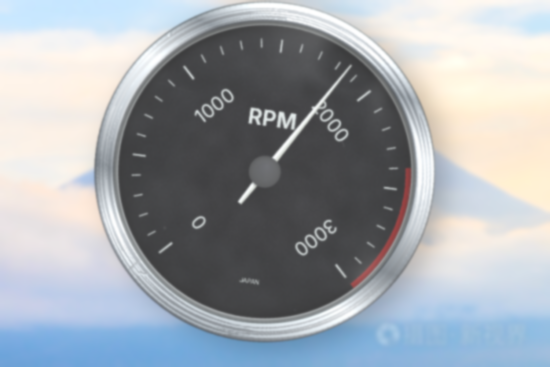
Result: 1850 rpm
